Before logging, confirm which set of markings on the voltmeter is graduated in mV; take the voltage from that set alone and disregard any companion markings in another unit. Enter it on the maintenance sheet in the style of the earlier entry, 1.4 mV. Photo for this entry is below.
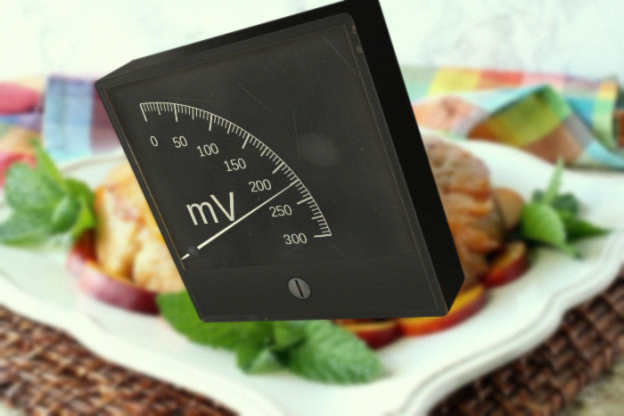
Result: 225 mV
